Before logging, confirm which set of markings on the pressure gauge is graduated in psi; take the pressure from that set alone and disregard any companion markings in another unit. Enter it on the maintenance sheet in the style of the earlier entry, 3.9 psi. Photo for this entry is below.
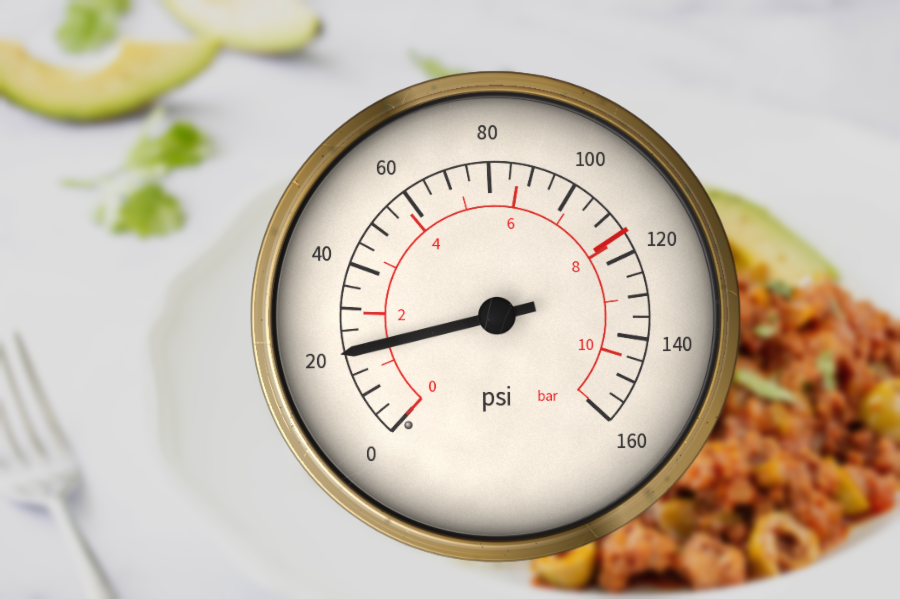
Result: 20 psi
